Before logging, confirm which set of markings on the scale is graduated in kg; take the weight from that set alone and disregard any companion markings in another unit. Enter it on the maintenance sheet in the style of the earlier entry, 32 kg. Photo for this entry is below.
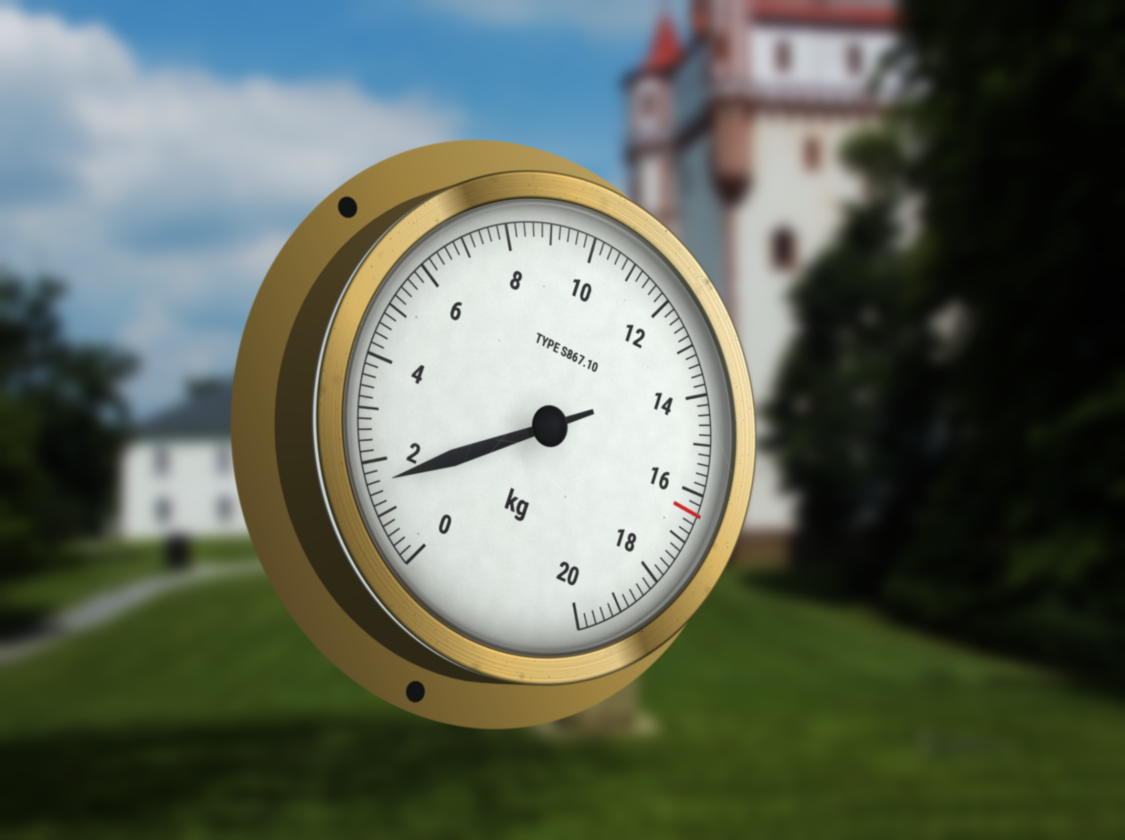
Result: 1.6 kg
